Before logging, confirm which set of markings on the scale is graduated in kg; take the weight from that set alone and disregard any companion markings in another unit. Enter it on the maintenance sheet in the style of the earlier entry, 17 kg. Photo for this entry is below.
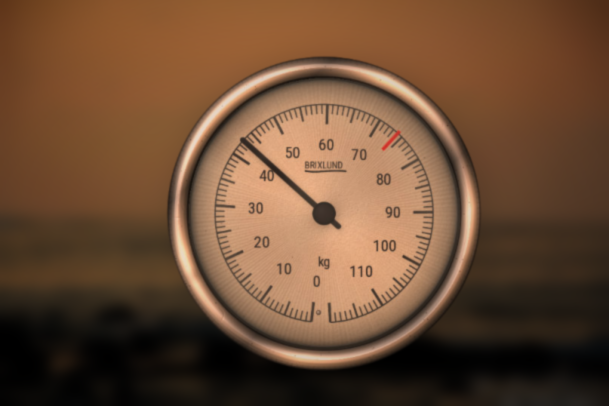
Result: 43 kg
